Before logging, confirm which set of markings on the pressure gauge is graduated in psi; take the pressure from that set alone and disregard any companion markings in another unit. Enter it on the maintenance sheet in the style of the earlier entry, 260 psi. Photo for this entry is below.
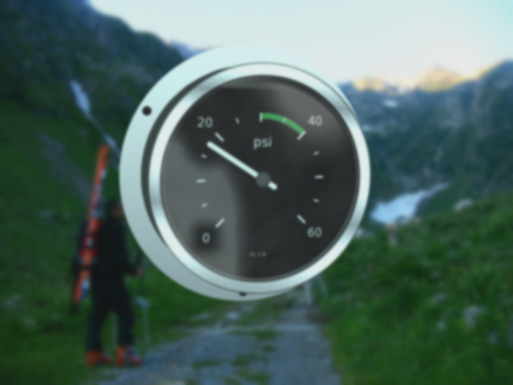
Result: 17.5 psi
